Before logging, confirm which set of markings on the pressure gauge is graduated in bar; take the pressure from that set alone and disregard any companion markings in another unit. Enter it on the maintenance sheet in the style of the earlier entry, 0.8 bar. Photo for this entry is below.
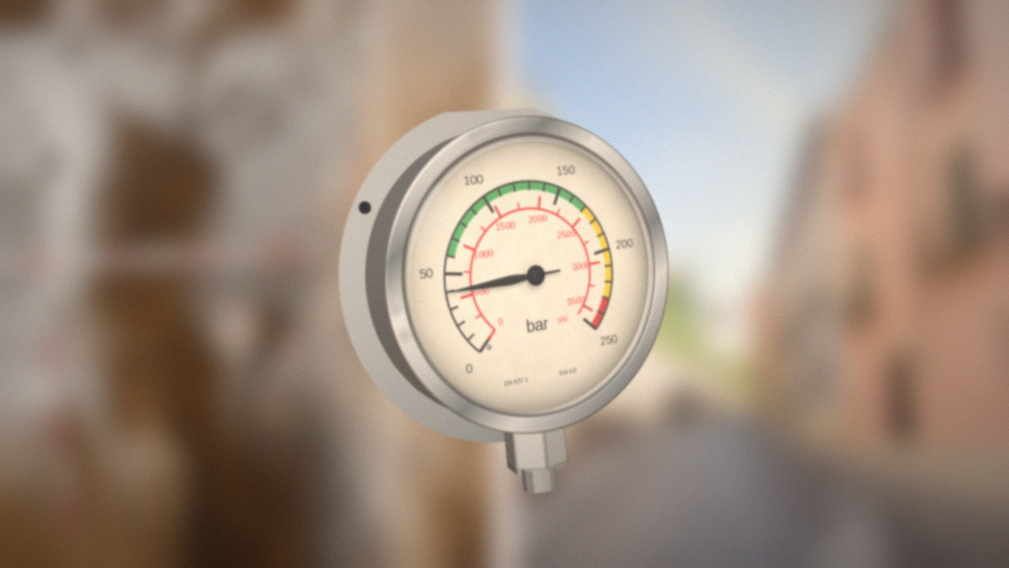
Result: 40 bar
